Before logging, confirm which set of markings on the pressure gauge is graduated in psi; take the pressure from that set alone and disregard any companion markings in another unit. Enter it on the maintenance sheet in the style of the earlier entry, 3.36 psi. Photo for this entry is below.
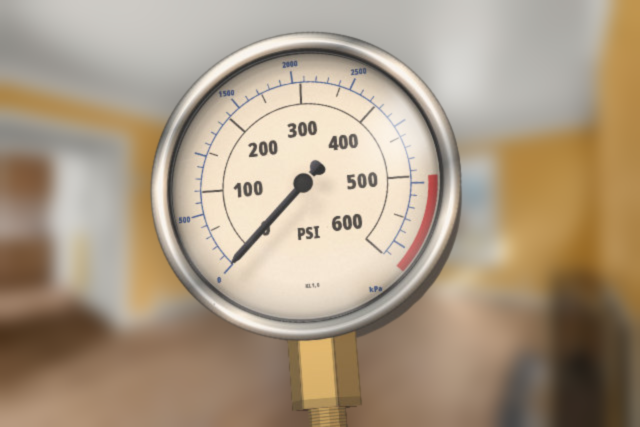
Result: 0 psi
